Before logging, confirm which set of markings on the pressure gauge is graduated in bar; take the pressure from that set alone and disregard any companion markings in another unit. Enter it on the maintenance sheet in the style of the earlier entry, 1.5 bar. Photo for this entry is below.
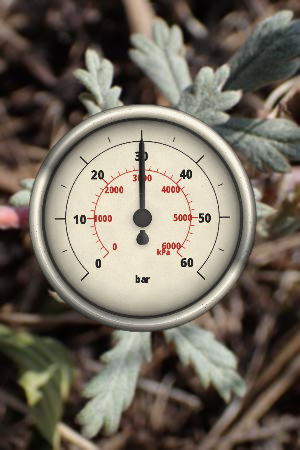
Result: 30 bar
